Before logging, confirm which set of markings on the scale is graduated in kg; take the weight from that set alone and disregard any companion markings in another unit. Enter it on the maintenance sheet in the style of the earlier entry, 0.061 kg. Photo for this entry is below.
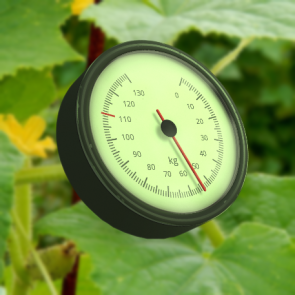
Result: 55 kg
